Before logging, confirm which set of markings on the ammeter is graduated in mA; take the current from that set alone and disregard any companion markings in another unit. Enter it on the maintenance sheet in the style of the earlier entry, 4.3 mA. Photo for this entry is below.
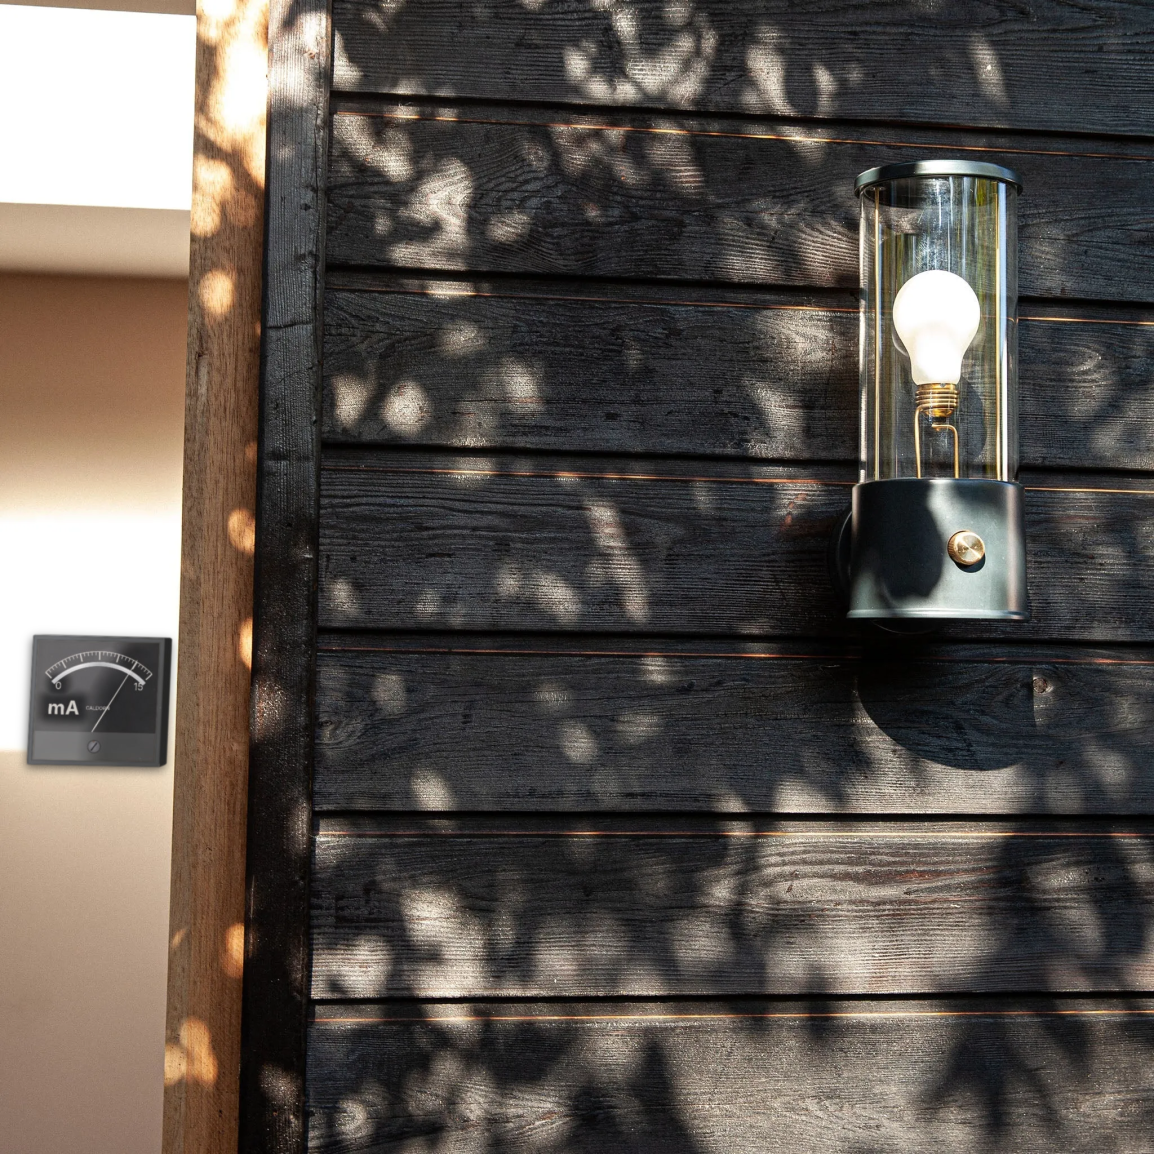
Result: 12.5 mA
